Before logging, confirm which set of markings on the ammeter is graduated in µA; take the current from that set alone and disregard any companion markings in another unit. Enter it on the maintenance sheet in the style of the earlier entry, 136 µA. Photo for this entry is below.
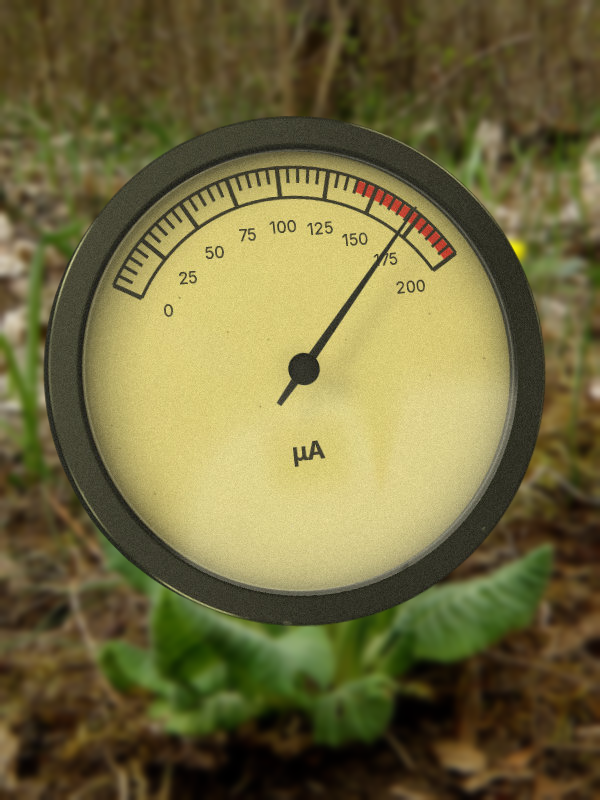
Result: 170 µA
